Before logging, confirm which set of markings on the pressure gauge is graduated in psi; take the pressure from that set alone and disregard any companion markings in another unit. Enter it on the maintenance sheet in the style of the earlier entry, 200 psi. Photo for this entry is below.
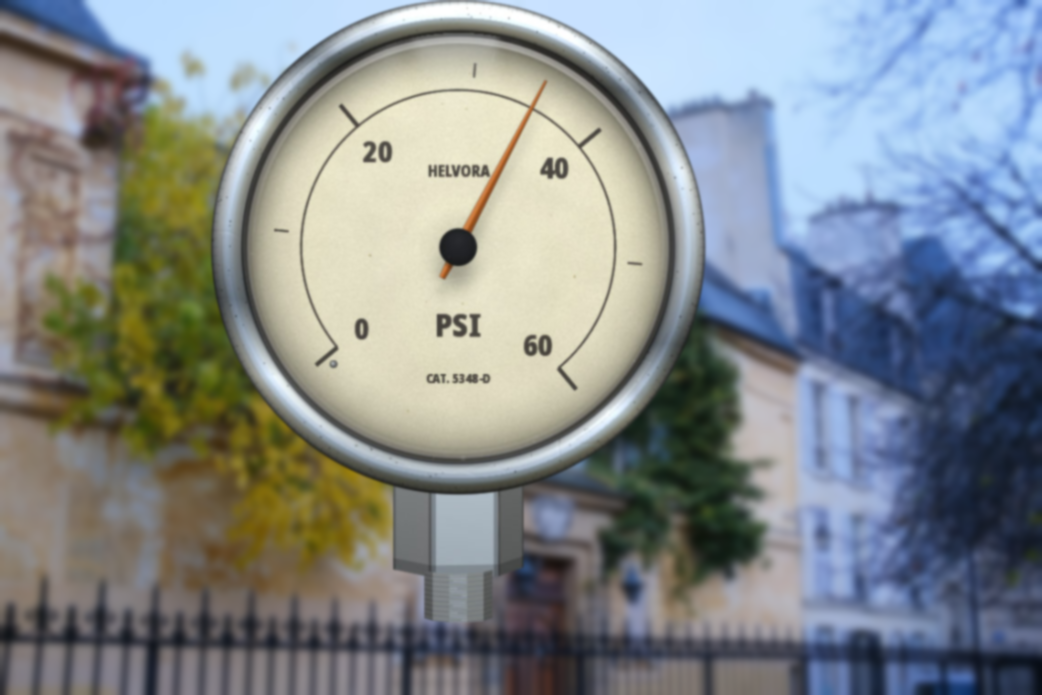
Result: 35 psi
